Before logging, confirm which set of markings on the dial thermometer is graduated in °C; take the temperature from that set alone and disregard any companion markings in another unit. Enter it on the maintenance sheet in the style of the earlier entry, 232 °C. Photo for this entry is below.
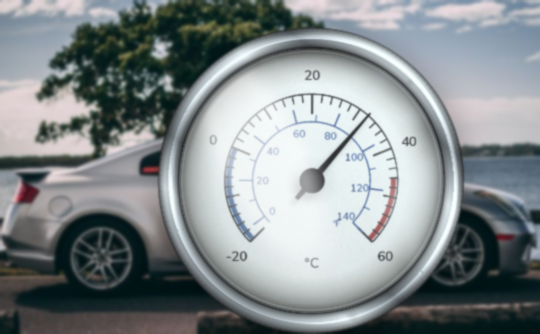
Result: 32 °C
